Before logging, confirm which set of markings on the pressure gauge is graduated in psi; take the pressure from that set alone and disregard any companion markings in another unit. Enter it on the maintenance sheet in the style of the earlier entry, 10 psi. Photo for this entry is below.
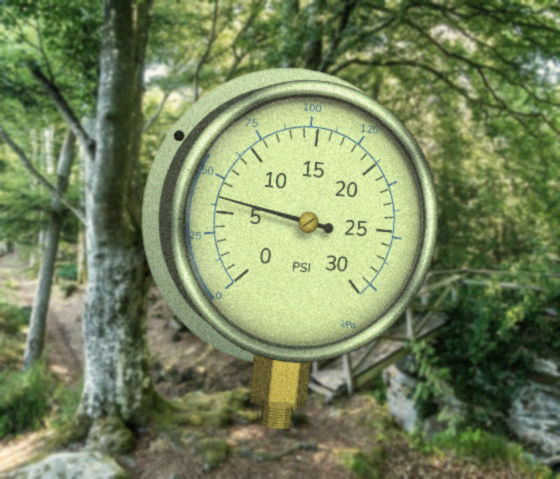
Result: 6 psi
